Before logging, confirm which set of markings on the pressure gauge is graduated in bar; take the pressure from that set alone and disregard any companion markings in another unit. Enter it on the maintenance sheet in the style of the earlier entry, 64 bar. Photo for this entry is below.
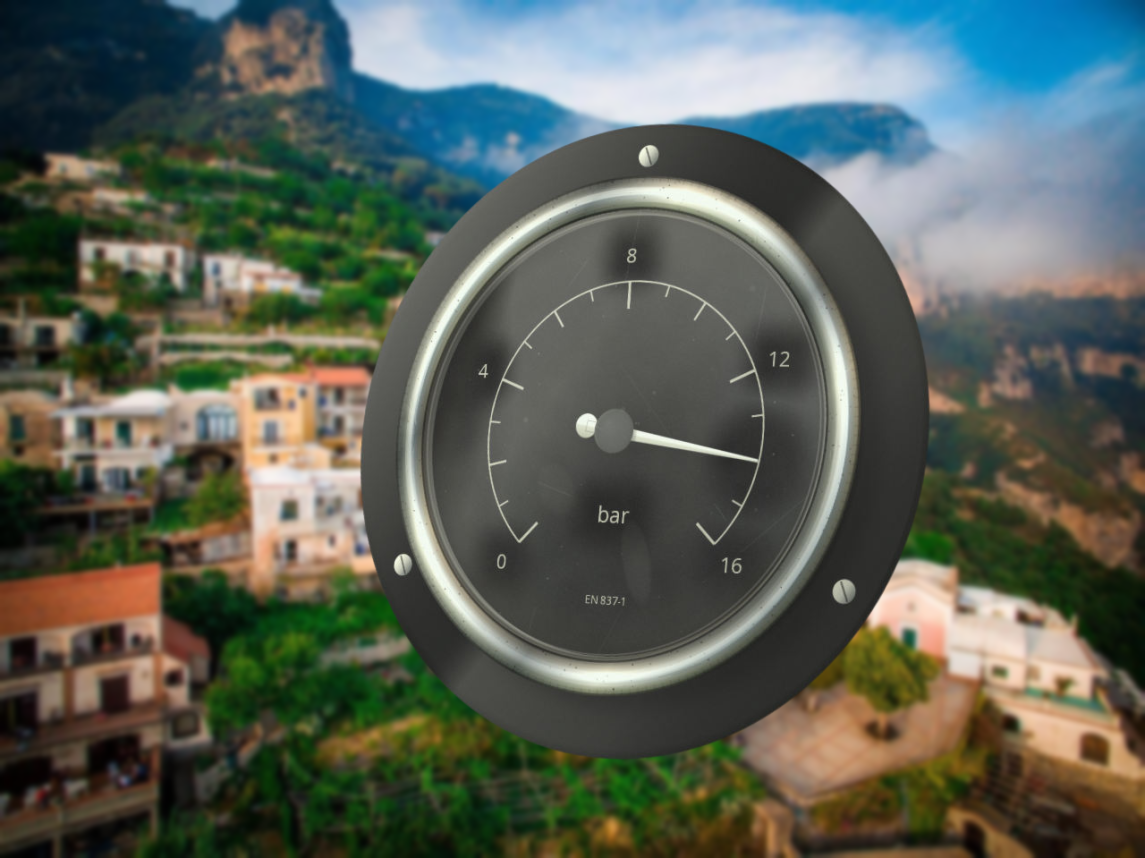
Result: 14 bar
